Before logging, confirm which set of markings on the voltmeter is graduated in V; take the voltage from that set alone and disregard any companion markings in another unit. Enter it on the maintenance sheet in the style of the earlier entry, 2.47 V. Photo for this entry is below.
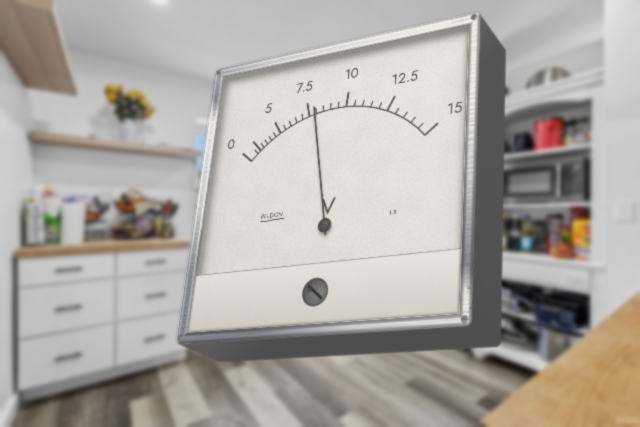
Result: 8 V
